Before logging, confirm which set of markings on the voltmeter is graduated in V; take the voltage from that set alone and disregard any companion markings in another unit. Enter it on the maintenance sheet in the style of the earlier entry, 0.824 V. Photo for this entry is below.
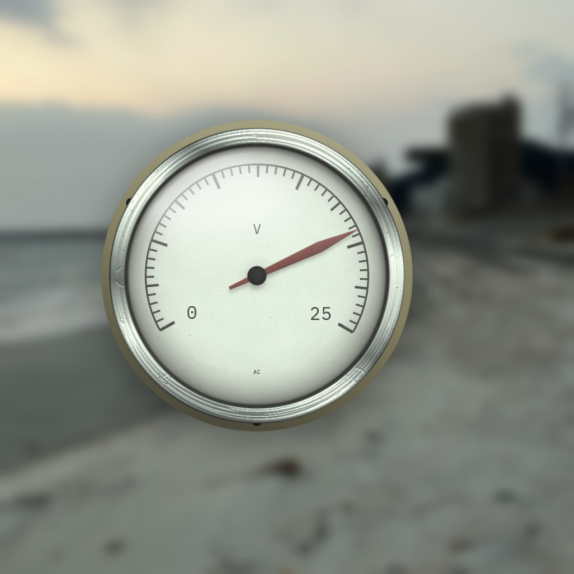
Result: 19.25 V
